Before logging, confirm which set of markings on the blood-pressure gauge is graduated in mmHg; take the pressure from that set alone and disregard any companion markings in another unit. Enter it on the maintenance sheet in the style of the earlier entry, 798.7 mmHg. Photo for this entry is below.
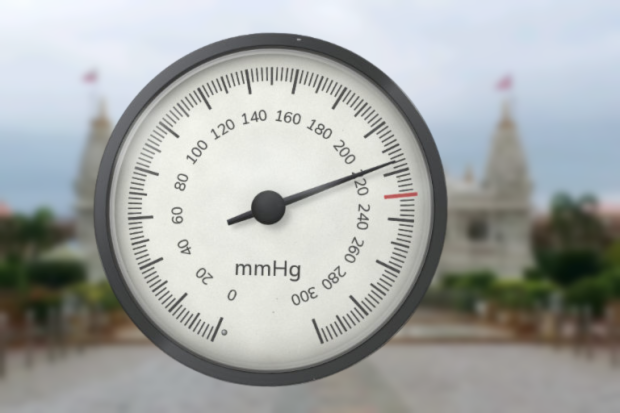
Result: 216 mmHg
